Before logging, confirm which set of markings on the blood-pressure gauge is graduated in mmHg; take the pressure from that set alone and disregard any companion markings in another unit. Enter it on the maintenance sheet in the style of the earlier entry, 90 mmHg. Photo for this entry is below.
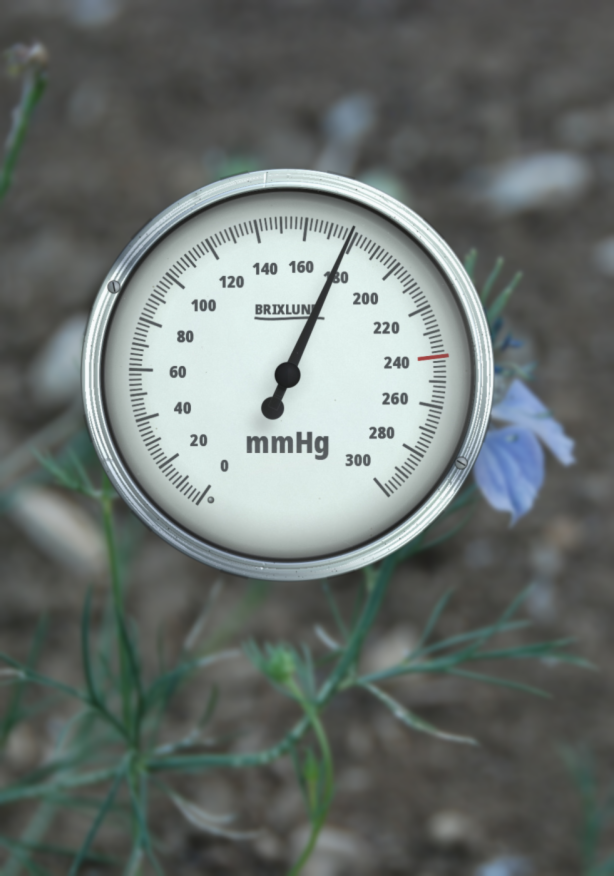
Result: 178 mmHg
